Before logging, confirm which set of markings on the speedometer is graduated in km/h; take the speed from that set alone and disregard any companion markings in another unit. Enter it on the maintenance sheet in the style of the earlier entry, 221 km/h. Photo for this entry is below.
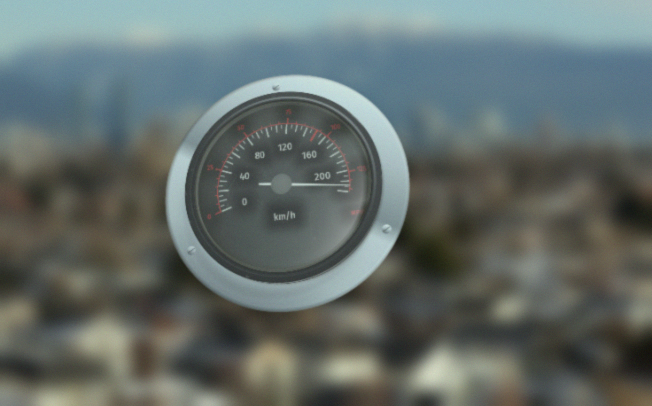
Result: 215 km/h
